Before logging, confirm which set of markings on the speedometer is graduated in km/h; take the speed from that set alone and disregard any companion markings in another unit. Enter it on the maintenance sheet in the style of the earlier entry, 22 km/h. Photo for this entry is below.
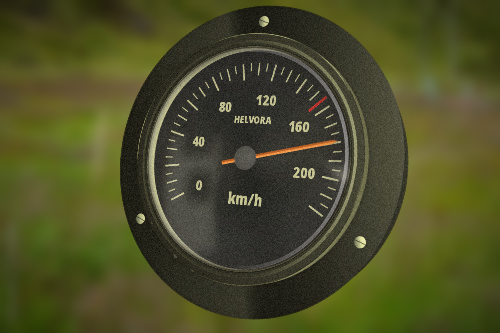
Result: 180 km/h
